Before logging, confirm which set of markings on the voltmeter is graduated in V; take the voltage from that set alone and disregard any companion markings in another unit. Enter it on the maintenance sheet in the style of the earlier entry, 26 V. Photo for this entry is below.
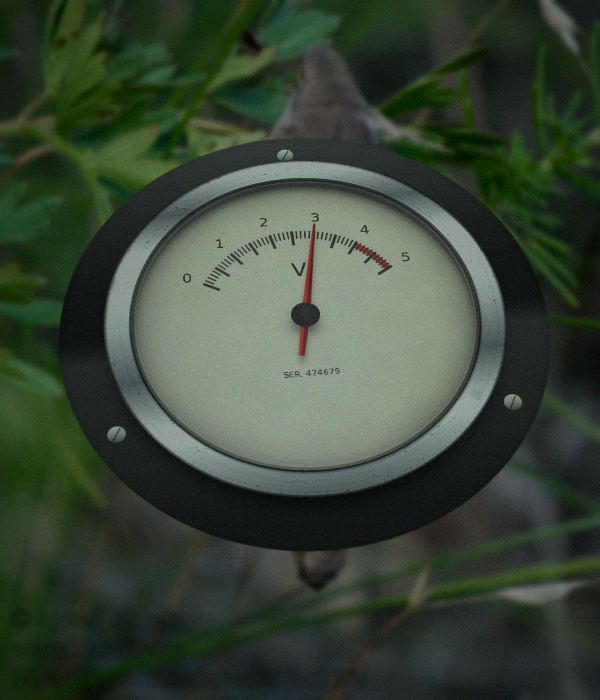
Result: 3 V
